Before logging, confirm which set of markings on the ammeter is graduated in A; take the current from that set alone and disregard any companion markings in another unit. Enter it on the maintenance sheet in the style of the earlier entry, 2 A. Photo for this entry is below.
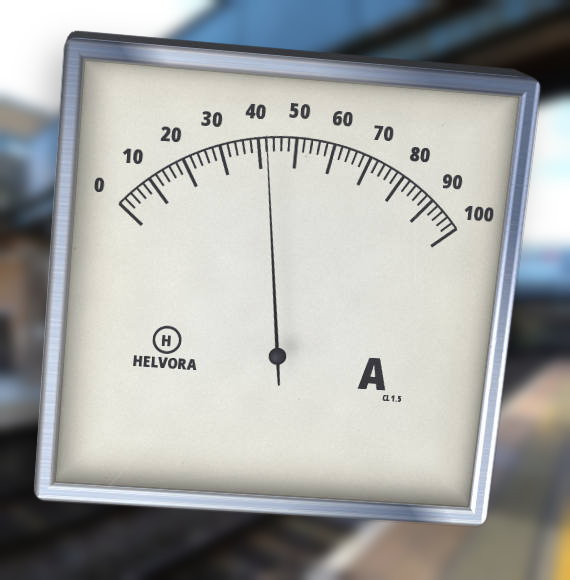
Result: 42 A
